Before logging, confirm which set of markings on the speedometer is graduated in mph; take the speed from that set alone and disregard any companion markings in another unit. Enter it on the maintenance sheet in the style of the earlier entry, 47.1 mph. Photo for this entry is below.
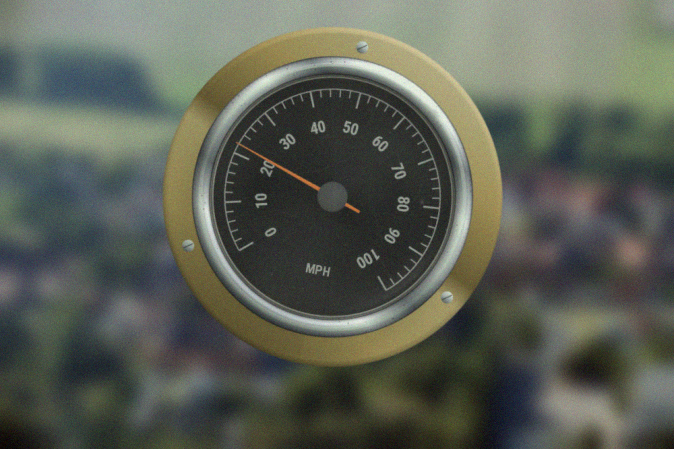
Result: 22 mph
